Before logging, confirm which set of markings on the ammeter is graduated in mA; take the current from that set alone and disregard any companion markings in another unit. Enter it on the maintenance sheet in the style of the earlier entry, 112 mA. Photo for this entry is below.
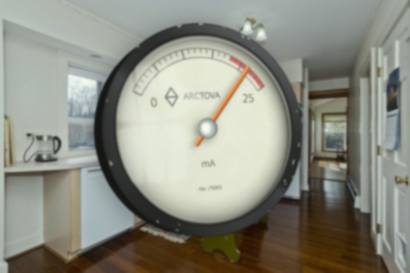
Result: 21 mA
